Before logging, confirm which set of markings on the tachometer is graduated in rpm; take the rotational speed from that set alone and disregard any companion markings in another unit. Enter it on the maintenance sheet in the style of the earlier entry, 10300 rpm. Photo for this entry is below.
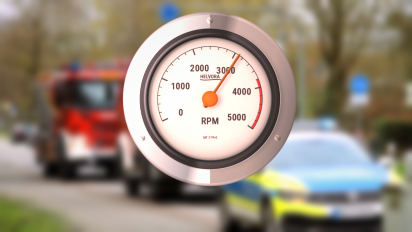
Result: 3100 rpm
